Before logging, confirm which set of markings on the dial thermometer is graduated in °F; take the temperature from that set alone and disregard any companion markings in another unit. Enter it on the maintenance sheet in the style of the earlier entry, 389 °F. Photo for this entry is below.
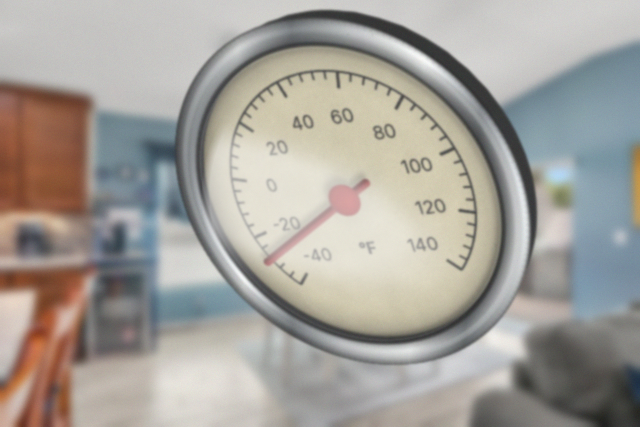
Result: -28 °F
